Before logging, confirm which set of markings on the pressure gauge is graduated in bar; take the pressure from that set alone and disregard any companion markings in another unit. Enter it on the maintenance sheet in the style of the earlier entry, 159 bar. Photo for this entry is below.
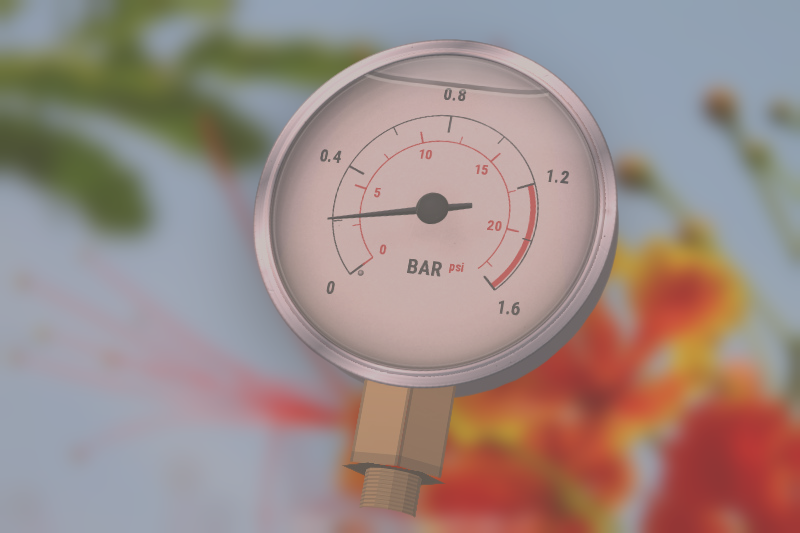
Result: 0.2 bar
